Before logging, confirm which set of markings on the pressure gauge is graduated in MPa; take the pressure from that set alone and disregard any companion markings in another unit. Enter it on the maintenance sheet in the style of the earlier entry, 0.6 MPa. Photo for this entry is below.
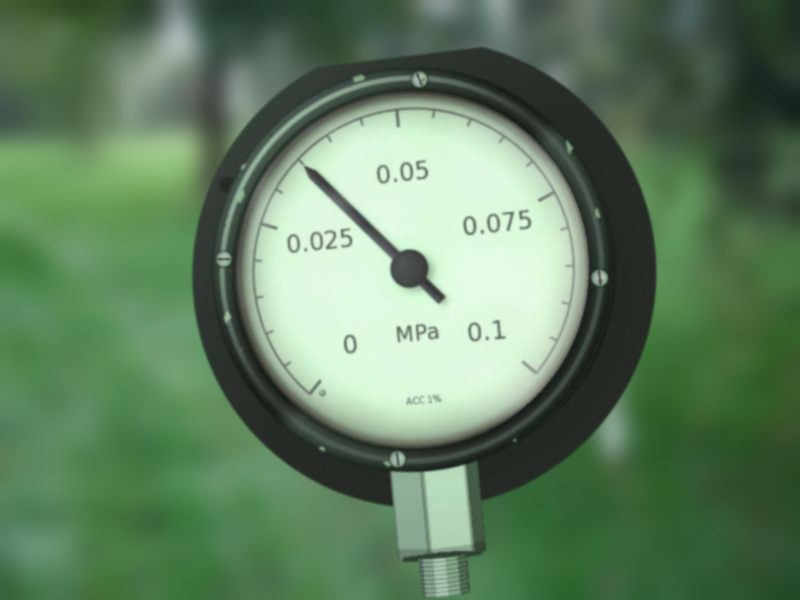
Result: 0.035 MPa
